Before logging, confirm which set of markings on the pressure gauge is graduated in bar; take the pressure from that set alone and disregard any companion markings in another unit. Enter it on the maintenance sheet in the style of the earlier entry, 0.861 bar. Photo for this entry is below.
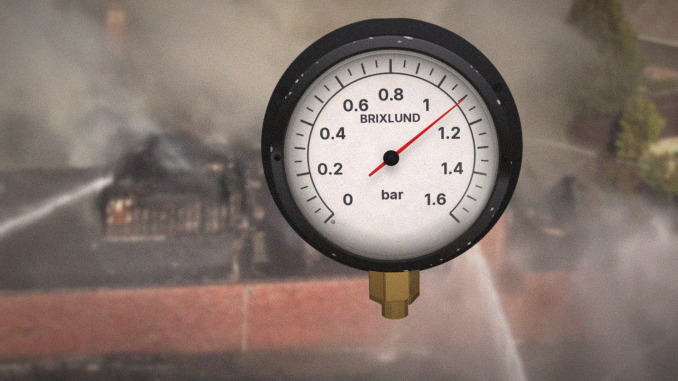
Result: 1.1 bar
